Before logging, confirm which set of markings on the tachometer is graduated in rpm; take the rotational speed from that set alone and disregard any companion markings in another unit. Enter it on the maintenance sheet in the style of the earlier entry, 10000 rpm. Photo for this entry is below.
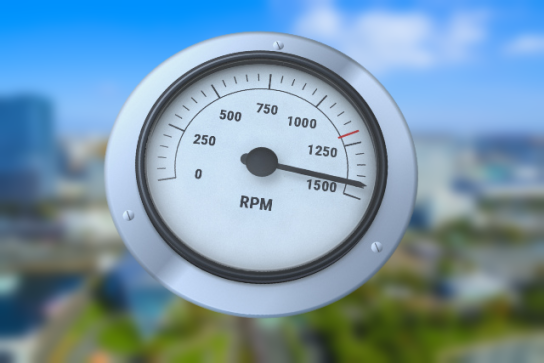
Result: 1450 rpm
